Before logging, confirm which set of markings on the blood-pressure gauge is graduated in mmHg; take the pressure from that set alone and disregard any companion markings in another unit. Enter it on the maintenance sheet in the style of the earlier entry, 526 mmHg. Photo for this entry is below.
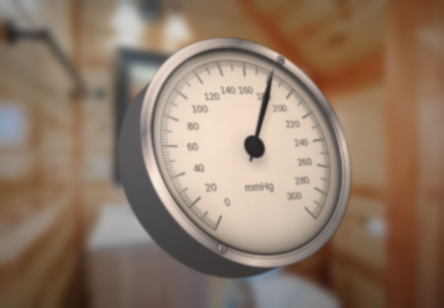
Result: 180 mmHg
